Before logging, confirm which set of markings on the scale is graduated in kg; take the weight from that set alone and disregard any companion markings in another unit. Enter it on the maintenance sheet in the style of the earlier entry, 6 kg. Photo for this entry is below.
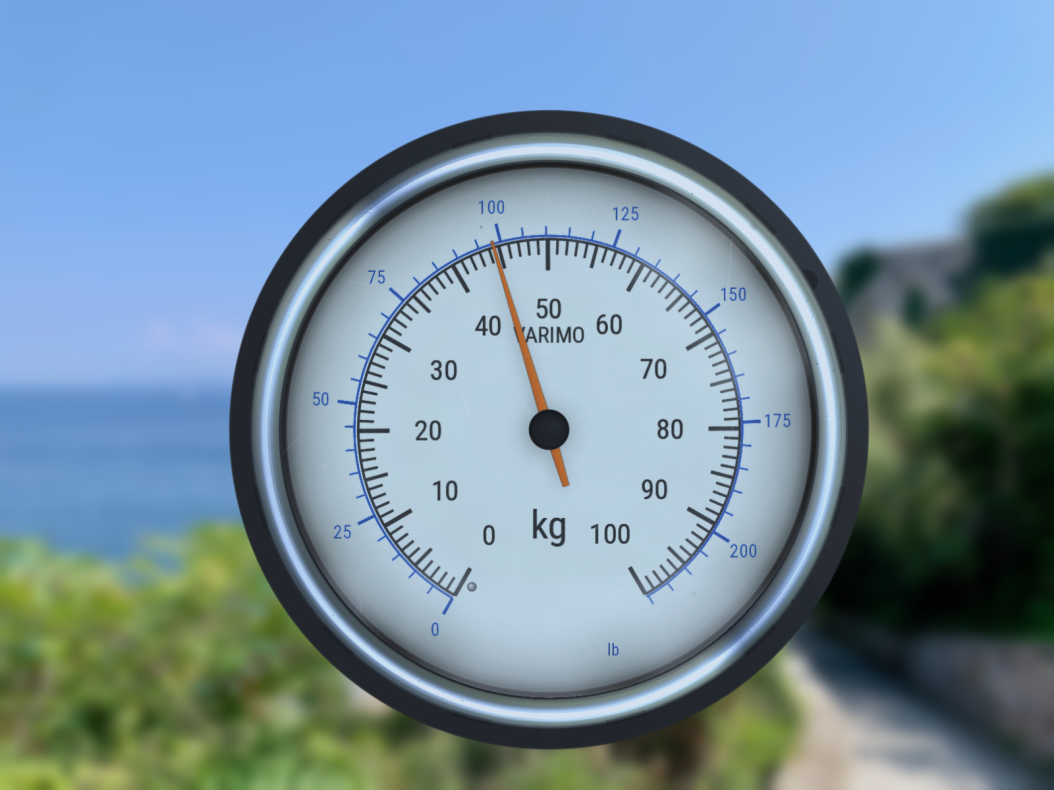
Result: 44.5 kg
